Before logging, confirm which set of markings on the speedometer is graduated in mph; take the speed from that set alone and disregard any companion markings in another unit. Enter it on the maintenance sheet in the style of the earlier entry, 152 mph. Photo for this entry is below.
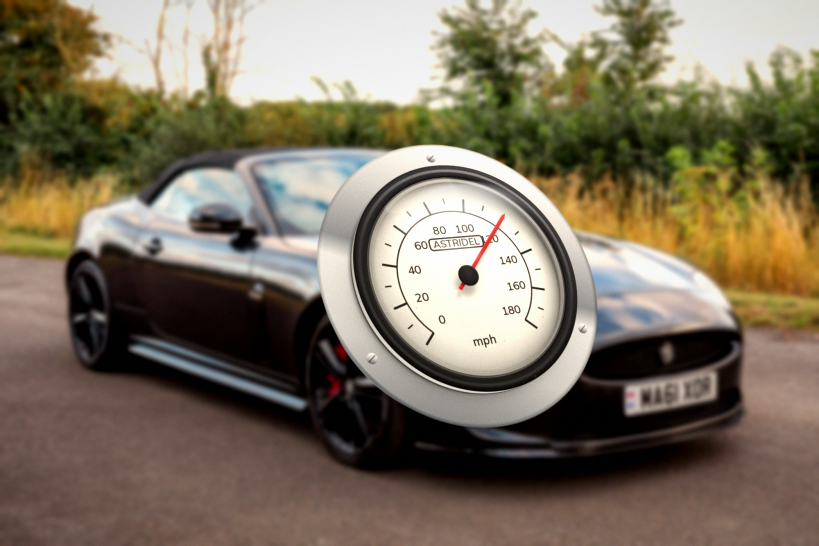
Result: 120 mph
